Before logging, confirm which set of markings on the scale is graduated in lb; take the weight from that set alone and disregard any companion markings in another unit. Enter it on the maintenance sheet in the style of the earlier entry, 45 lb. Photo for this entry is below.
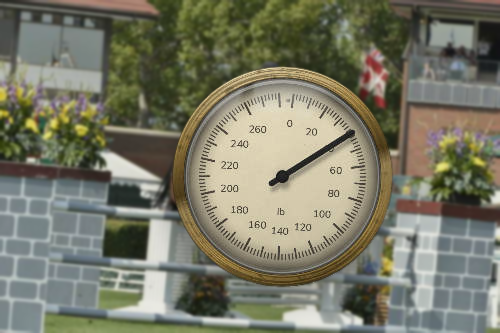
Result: 40 lb
